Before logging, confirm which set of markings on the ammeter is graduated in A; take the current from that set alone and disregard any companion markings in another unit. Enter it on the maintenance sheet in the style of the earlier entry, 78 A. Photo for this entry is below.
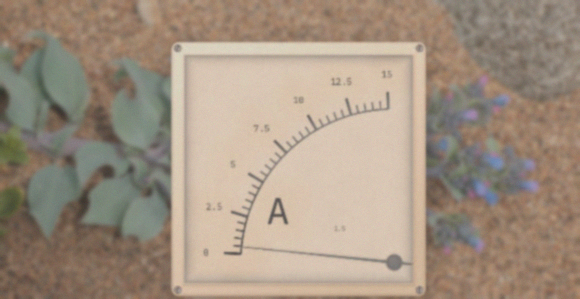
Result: 0.5 A
